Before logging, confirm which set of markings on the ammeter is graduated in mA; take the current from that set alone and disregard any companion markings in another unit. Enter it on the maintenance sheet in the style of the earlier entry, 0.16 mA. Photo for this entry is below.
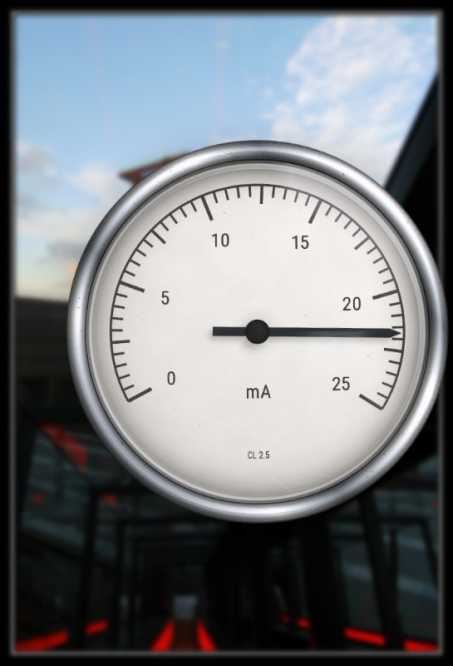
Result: 21.75 mA
